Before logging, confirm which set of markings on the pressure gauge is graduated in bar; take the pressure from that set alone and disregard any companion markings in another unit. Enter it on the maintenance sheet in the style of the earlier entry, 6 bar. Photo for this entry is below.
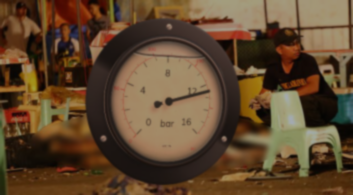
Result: 12.5 bar
